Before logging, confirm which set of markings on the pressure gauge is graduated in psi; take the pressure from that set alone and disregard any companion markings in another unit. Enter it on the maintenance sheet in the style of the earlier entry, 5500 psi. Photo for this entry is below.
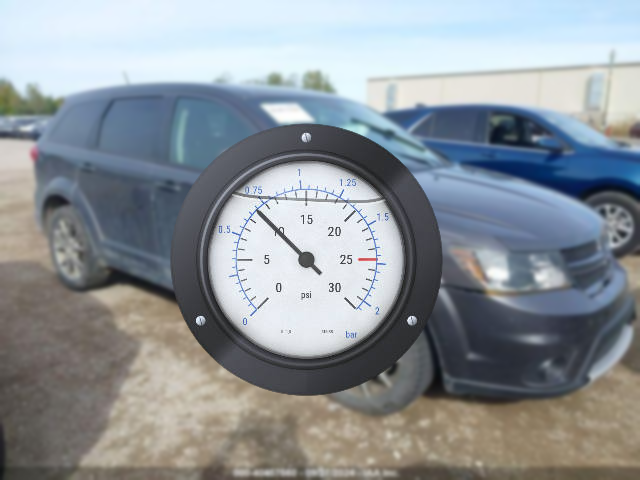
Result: 10 psi
